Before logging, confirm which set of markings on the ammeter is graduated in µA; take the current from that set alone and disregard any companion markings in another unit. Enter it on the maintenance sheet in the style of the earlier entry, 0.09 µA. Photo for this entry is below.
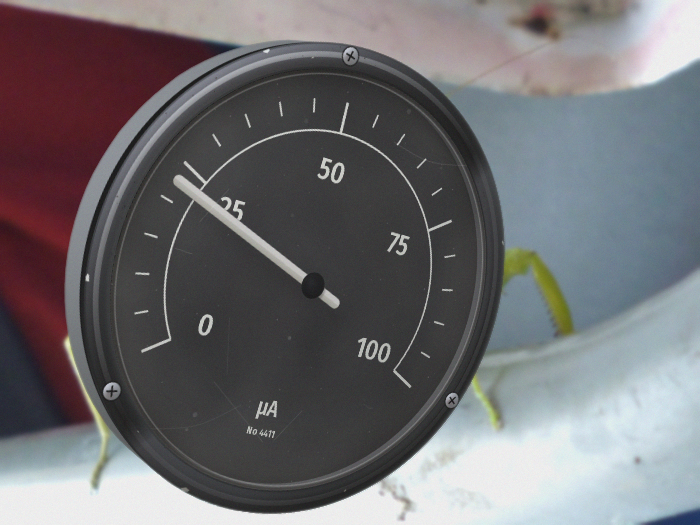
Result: 22.5 µA
